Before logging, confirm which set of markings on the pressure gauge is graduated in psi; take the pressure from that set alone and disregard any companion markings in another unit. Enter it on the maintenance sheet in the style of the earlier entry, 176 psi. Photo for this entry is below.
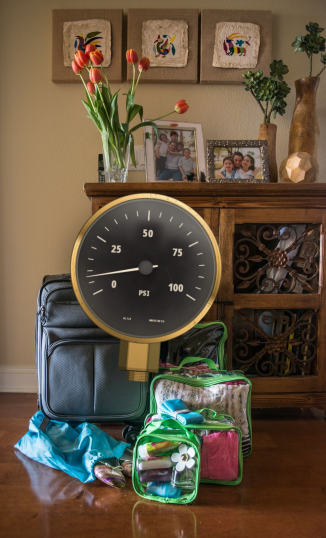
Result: 7.5 psi
